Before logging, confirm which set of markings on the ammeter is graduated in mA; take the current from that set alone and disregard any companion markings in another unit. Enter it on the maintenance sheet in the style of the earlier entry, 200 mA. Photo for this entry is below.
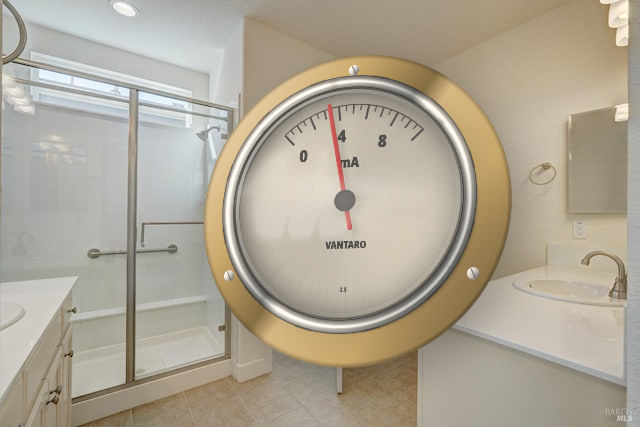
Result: 3.5 mA
